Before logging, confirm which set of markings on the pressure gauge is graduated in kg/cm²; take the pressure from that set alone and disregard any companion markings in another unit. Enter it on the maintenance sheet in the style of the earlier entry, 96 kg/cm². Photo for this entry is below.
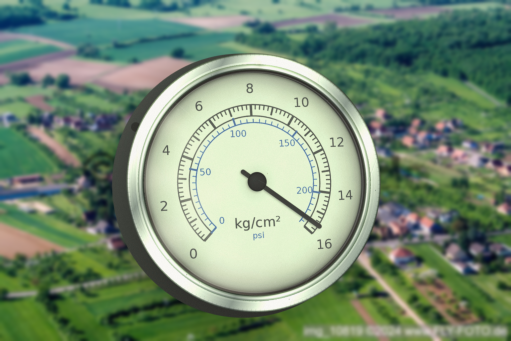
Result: 15.6 kg/cm²
